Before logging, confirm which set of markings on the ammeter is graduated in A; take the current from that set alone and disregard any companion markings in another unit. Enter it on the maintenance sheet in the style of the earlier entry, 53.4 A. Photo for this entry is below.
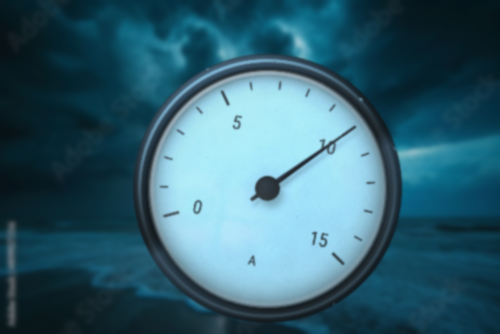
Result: 10 A
